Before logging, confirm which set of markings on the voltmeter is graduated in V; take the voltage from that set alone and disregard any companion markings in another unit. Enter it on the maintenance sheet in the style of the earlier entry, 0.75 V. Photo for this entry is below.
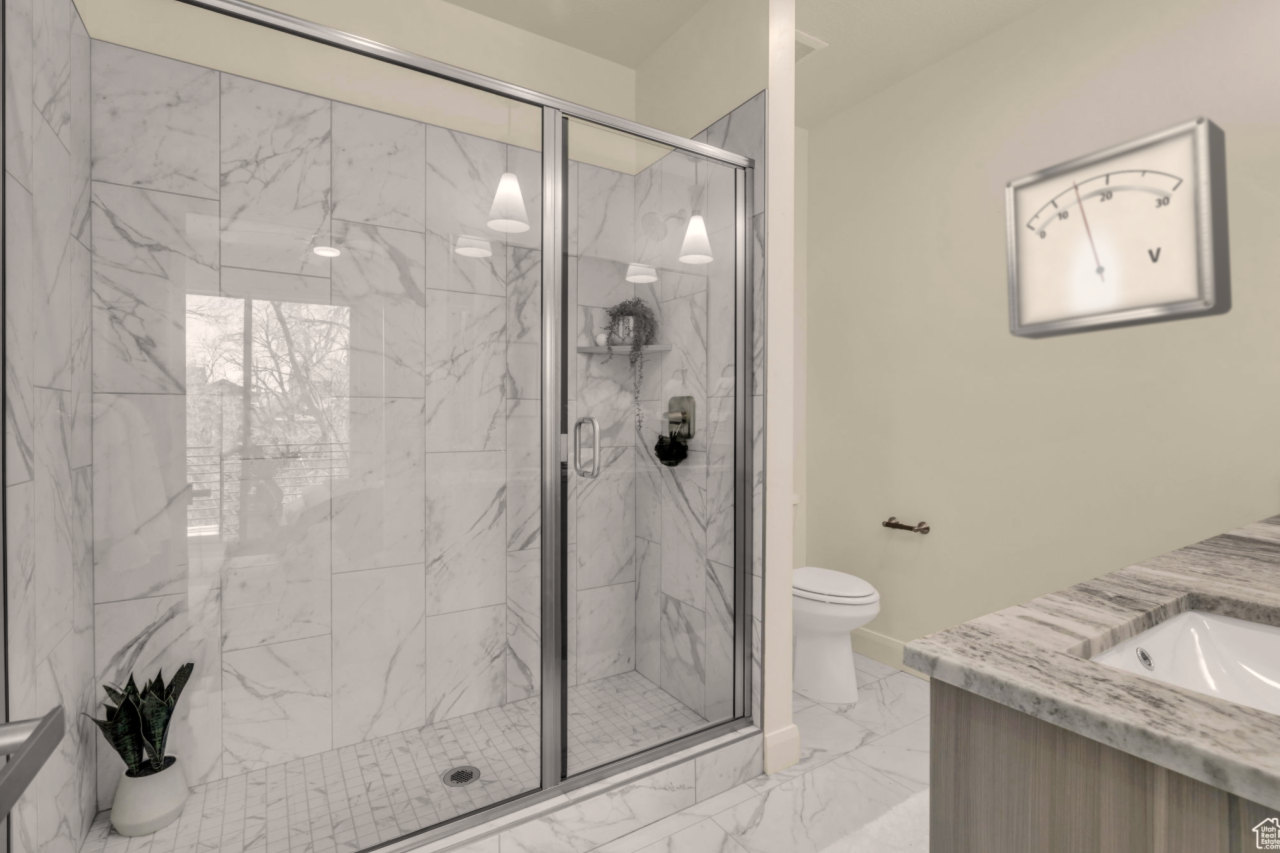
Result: 15 V
